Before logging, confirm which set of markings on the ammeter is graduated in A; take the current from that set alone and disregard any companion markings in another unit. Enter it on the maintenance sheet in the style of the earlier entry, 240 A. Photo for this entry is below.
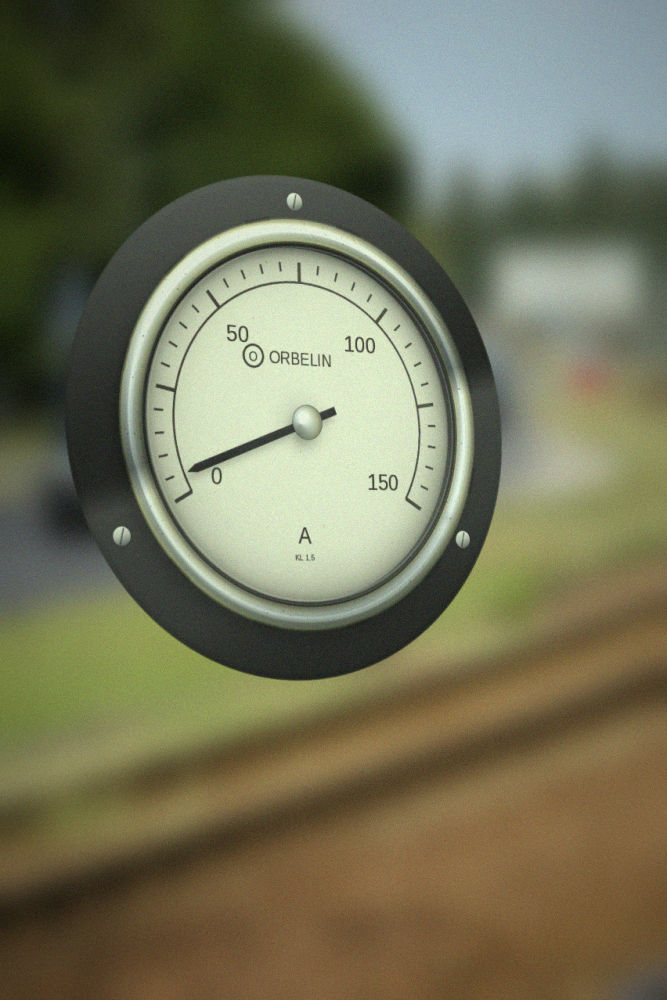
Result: 5 A
